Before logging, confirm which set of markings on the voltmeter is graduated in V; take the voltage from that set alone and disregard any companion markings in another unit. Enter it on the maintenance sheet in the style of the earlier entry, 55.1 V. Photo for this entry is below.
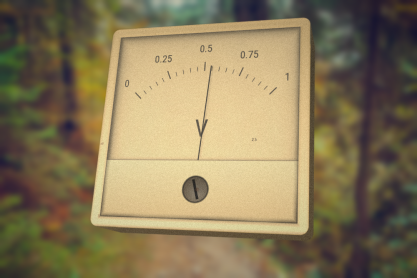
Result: 0.55 V
